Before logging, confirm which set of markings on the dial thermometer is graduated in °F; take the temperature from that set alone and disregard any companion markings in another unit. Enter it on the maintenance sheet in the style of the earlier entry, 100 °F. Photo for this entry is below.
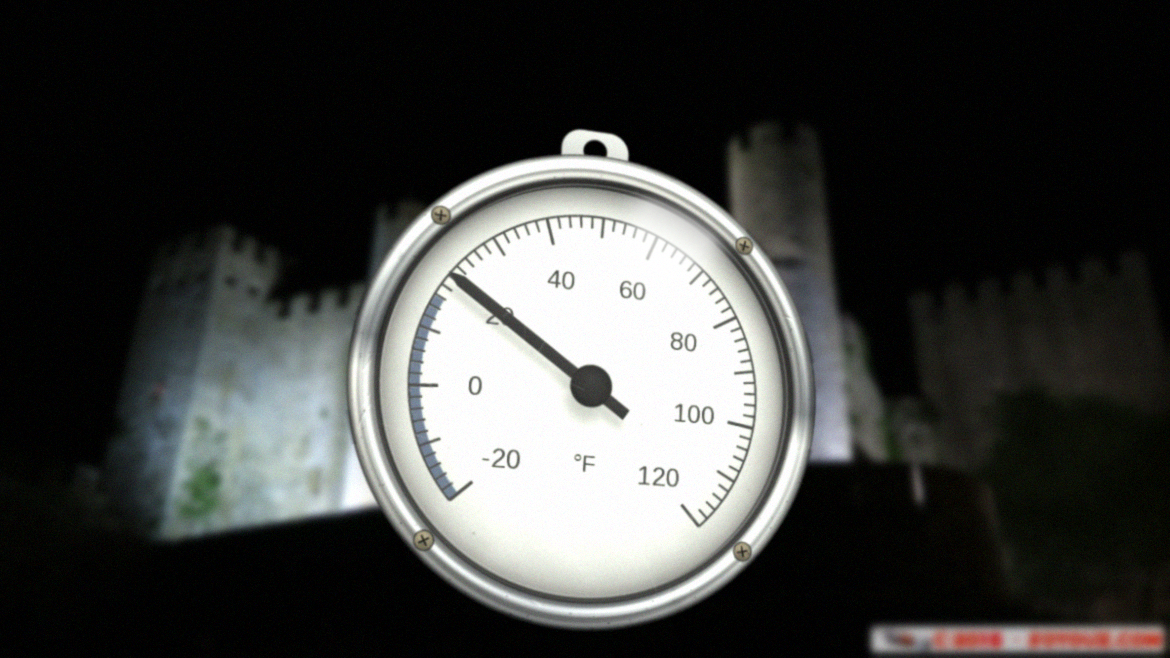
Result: 20 °F
